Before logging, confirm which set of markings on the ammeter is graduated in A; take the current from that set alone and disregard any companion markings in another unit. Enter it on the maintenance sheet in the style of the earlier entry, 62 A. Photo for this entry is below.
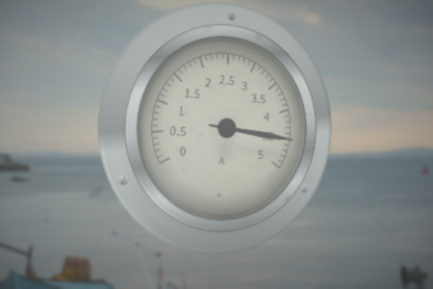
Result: 4.5 A
